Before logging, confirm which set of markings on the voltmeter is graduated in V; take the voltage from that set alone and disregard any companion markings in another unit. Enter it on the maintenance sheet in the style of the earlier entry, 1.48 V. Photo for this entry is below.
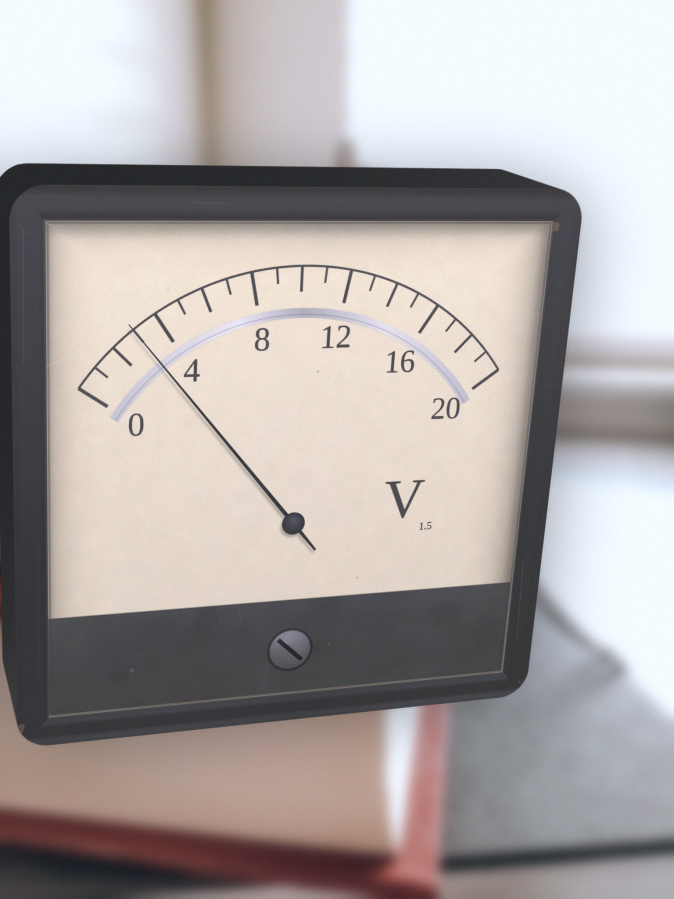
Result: 3 V
